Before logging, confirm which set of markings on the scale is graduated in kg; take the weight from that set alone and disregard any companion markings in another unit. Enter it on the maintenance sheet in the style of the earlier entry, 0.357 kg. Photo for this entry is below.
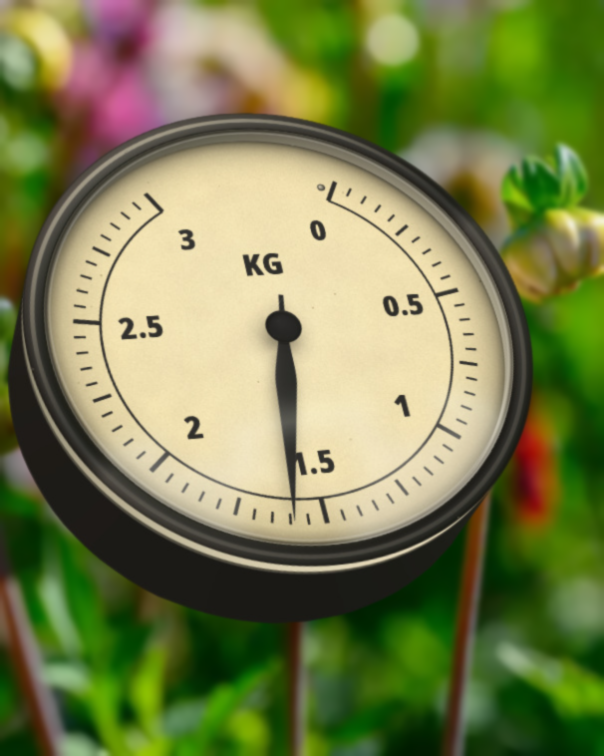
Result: 1.6 kg
